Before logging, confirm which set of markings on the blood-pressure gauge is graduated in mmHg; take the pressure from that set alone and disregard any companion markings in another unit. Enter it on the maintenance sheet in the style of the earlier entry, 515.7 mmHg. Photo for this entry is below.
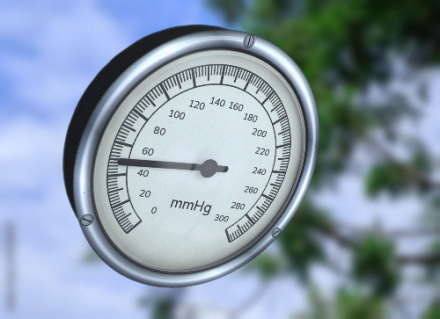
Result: 50 mmHg
